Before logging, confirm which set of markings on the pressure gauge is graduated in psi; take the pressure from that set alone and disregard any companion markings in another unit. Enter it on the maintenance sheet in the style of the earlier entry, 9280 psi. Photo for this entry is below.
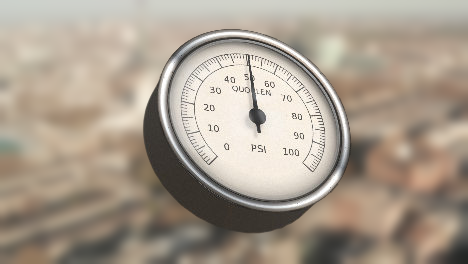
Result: 50 psi
